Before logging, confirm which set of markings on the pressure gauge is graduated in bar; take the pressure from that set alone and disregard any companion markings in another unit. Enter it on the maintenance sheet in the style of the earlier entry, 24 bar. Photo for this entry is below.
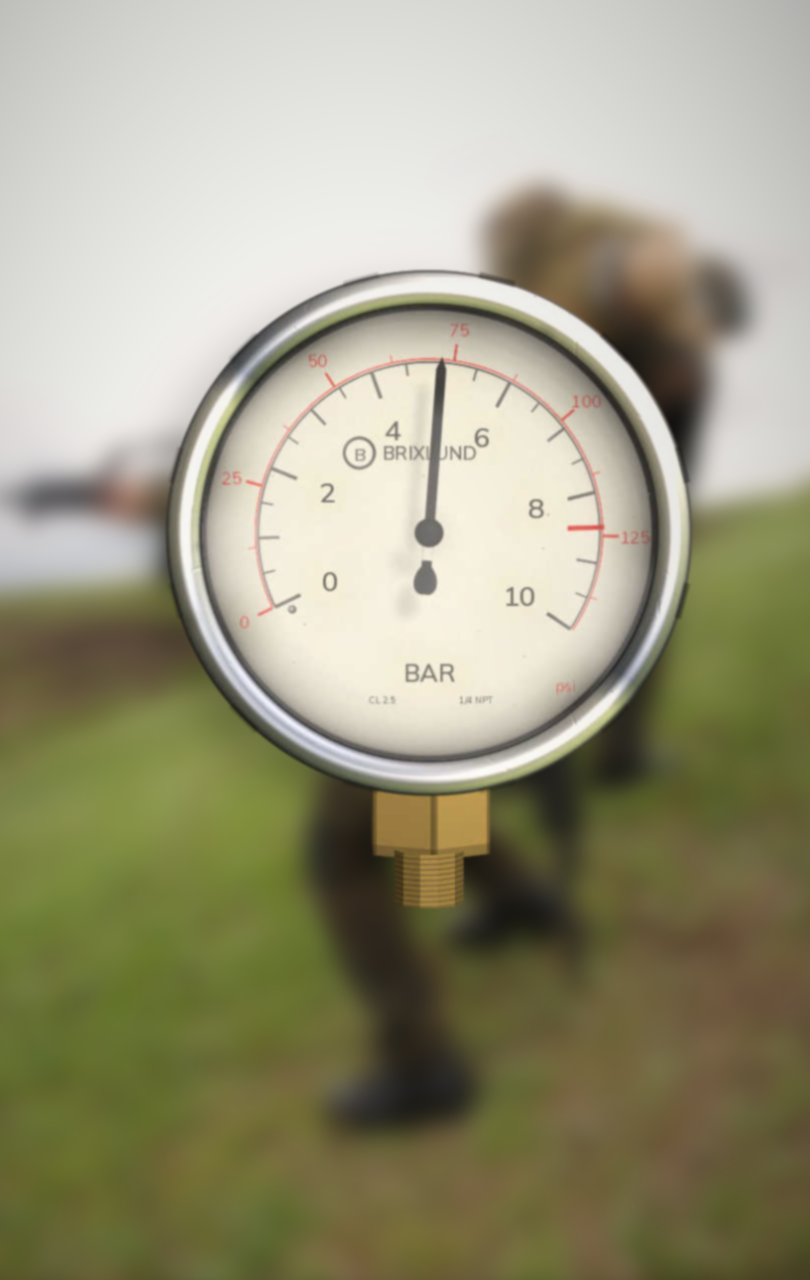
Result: 5 bar
